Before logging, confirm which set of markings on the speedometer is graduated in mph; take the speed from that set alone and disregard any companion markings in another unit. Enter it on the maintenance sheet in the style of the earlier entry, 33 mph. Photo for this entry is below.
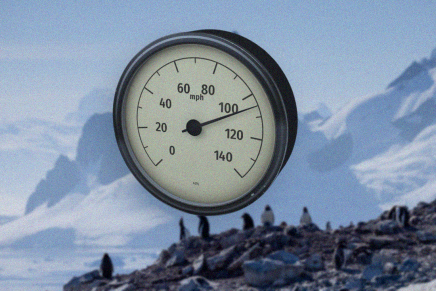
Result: 105 mph
